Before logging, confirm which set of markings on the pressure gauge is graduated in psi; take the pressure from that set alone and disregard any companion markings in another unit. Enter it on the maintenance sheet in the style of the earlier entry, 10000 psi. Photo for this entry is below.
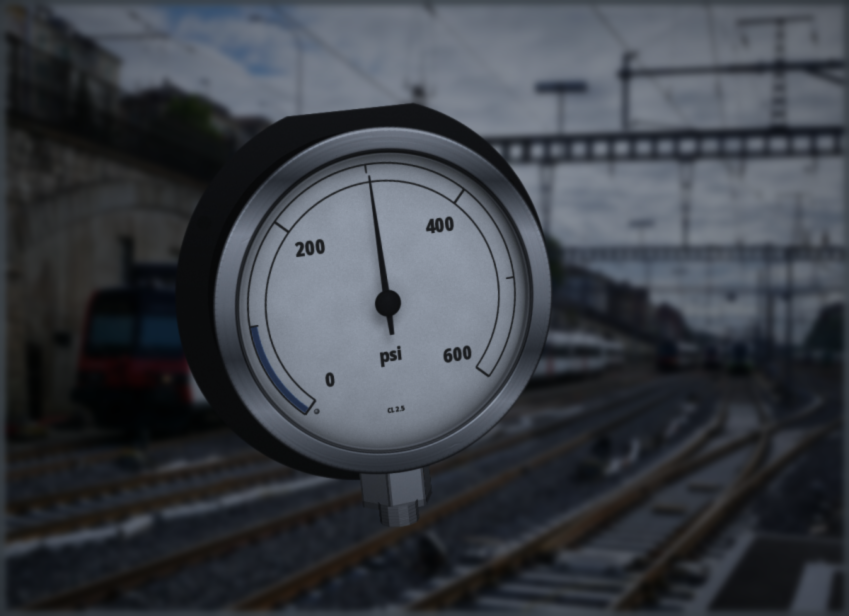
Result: 300 psi
